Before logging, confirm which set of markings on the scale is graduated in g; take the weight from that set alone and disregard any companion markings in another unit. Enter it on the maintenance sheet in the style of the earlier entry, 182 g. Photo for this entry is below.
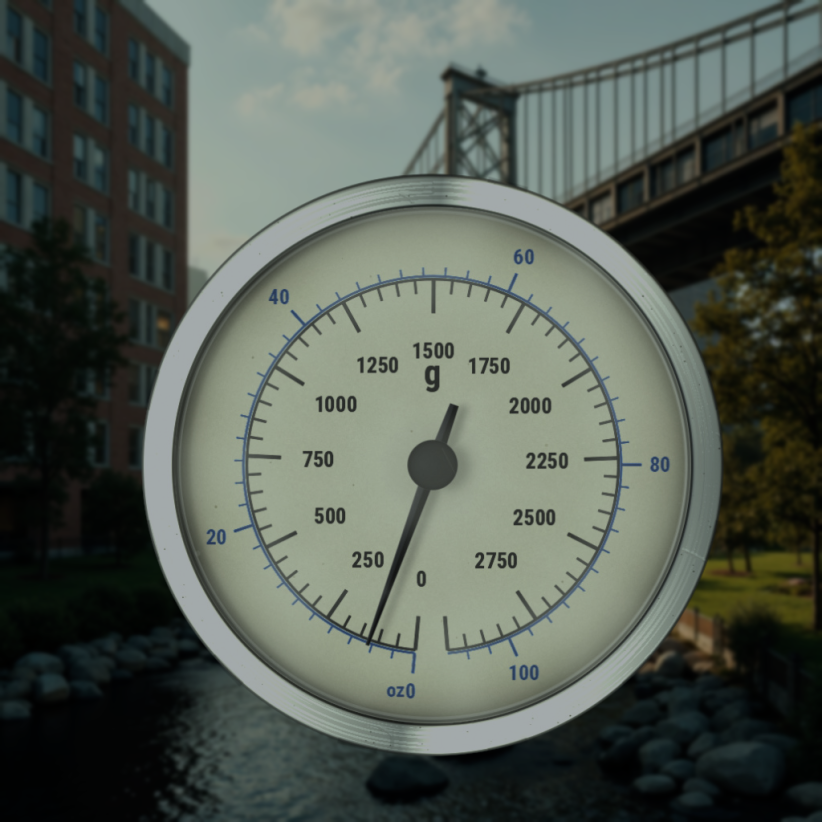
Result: 125 g
